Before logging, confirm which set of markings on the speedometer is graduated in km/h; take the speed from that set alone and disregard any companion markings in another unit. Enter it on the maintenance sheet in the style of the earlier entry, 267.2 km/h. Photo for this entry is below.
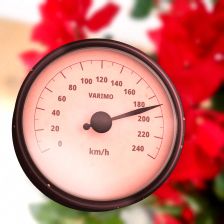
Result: 190 km/h
